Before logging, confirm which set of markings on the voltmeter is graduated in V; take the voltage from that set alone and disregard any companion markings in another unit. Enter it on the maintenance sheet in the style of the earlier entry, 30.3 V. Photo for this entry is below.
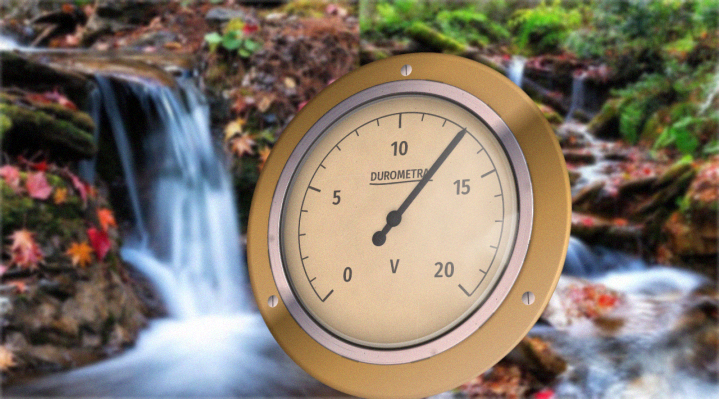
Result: 13 V
